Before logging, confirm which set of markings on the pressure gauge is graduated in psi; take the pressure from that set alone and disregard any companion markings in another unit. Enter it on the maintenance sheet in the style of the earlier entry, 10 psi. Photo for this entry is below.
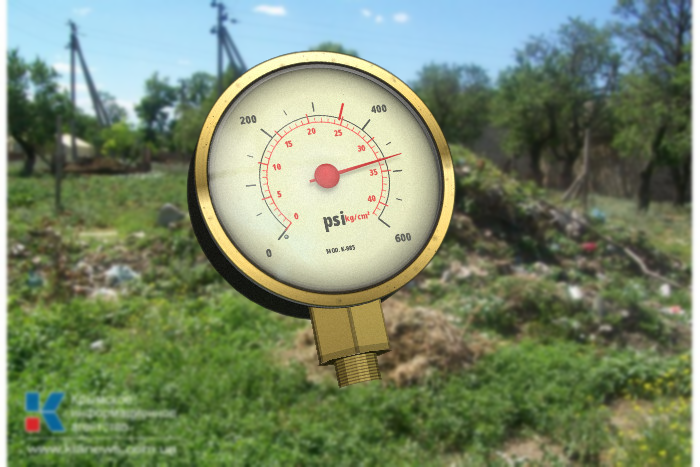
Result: 475 psi
